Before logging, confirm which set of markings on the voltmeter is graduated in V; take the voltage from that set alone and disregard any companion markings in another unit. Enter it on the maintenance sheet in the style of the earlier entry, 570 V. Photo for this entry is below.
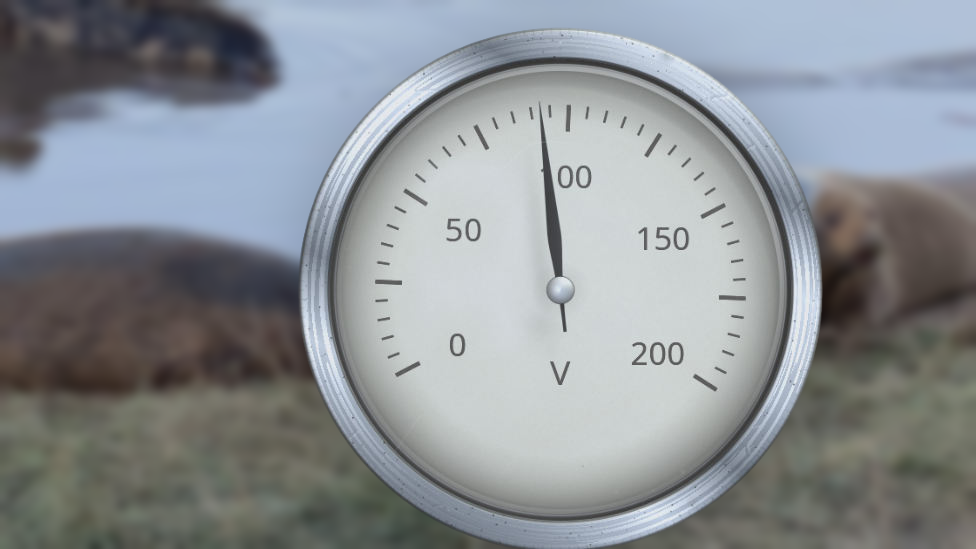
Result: 92.5 V
